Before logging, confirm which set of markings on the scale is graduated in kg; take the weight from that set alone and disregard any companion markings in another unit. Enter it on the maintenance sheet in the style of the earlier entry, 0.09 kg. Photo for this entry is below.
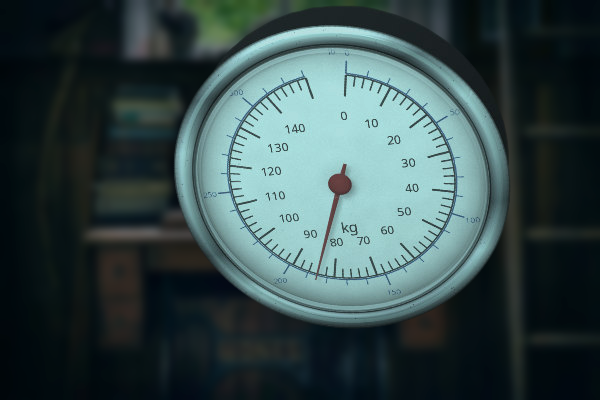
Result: 84 kg
